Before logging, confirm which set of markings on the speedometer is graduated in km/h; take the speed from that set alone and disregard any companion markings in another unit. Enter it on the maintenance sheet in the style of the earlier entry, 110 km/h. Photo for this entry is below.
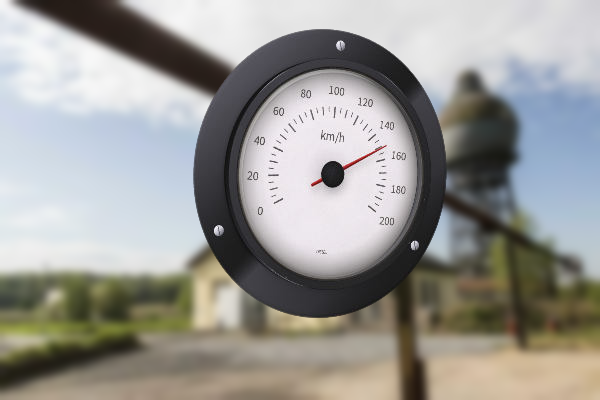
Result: 150 km/h
